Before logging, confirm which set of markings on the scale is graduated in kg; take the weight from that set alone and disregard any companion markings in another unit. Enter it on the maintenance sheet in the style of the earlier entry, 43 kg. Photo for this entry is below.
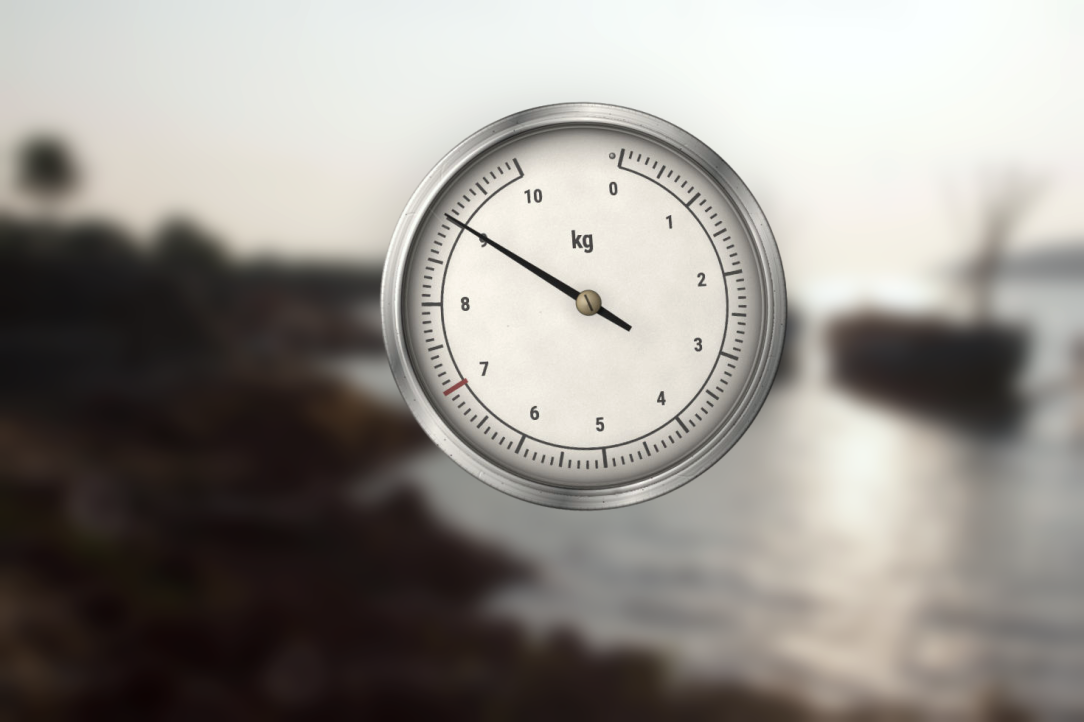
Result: 9 kg
